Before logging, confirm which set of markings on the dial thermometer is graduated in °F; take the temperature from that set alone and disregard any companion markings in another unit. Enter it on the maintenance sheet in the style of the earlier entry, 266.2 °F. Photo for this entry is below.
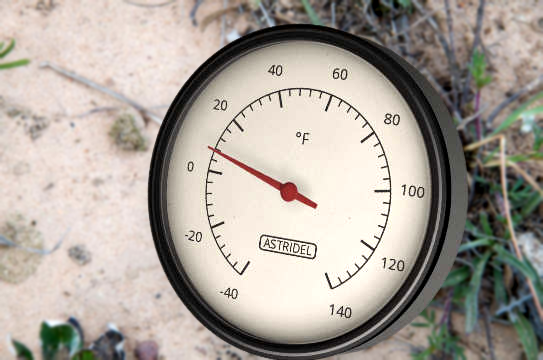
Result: 8 °F
